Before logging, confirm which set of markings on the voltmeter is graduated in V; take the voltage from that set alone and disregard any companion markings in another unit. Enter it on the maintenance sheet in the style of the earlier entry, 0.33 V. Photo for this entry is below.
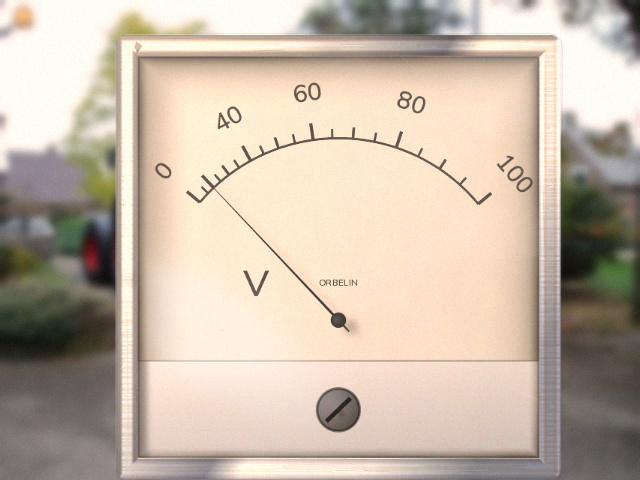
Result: 20 V
